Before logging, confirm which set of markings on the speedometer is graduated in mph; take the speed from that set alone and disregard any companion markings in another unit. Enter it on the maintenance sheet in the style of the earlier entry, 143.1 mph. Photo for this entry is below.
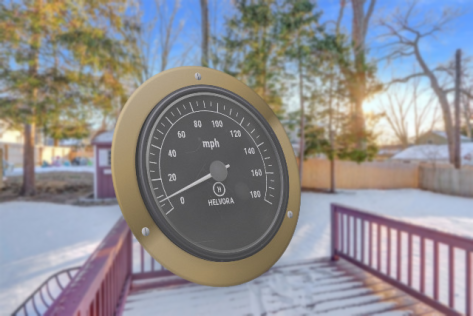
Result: 7.5 mph
